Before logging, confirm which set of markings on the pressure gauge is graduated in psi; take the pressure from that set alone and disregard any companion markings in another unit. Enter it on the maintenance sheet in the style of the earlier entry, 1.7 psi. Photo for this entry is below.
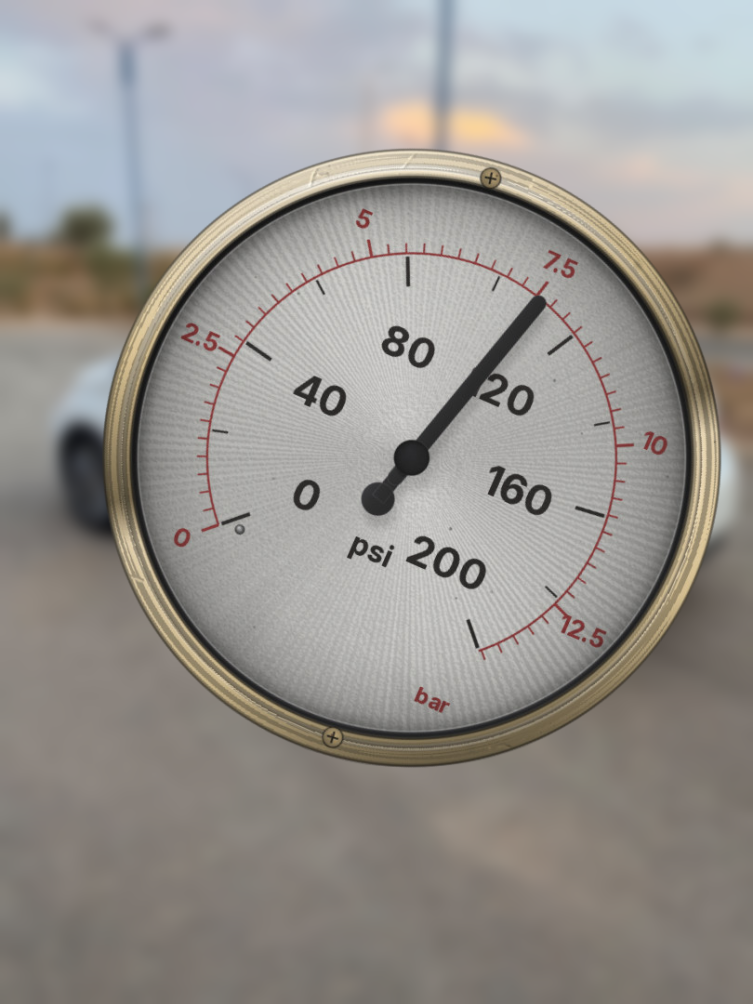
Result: 110 psi
